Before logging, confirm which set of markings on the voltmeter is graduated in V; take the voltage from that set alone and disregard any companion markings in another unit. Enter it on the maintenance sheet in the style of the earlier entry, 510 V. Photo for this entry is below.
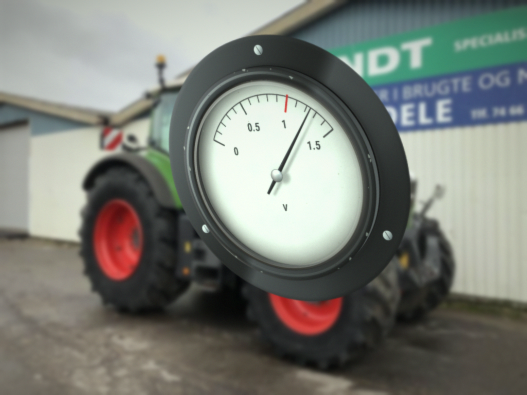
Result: 1.25 V
